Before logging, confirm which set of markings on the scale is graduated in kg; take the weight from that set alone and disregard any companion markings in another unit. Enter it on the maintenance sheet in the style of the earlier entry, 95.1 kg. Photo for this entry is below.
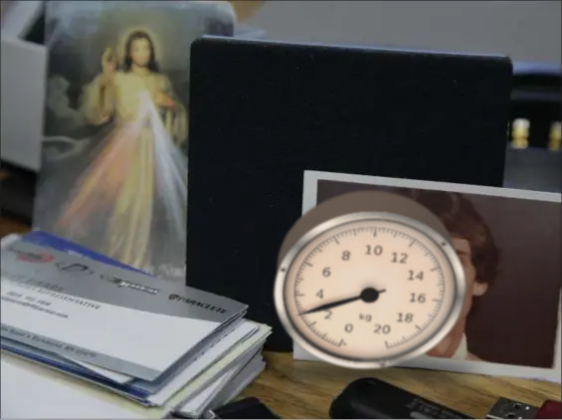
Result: 3 kg
